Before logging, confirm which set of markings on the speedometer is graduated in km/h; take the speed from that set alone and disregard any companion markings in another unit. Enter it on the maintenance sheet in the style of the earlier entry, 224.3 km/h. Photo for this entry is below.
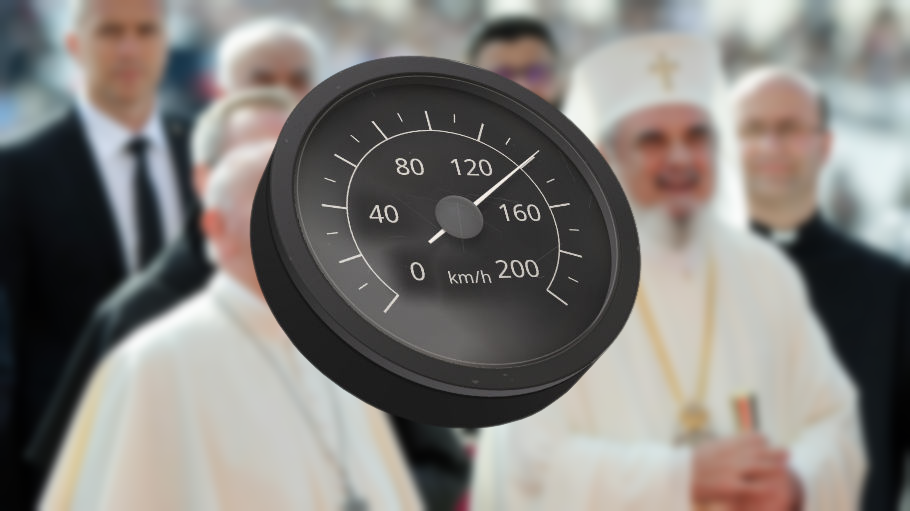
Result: 140 km/h
